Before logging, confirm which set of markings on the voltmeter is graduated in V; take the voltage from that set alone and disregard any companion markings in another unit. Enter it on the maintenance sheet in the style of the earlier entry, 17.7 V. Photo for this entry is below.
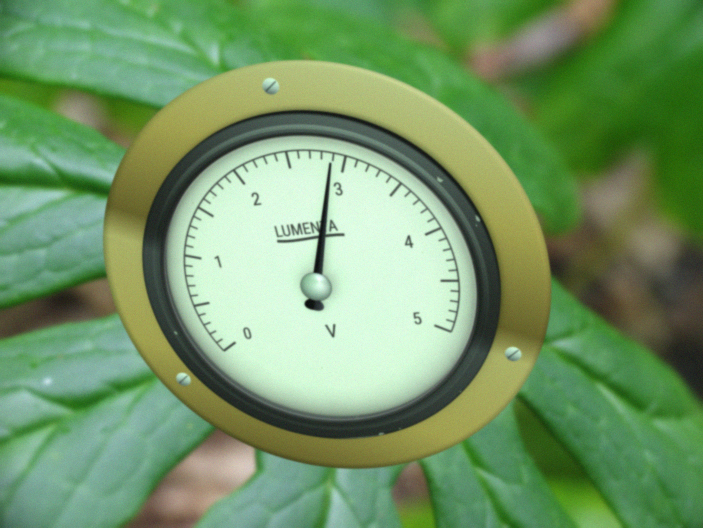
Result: 2.9 V
